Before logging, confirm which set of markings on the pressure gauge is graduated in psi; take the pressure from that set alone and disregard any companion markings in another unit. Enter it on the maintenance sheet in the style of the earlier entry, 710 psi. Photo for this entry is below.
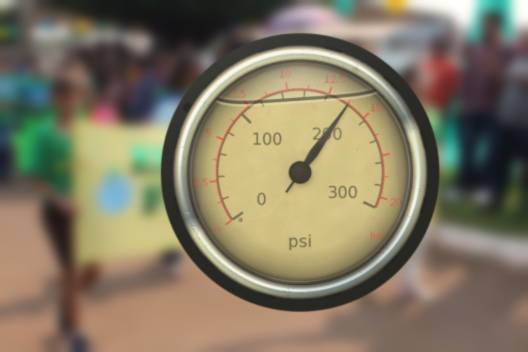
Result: 200 psi
